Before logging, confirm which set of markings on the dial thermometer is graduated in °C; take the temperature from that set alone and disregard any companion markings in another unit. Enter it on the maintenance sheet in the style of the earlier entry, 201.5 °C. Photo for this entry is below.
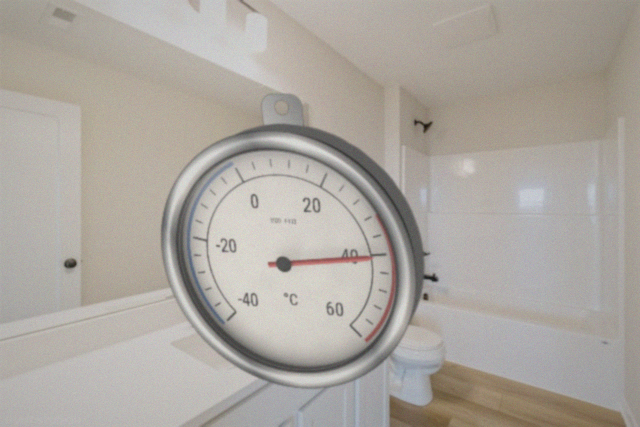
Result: 40 °C
